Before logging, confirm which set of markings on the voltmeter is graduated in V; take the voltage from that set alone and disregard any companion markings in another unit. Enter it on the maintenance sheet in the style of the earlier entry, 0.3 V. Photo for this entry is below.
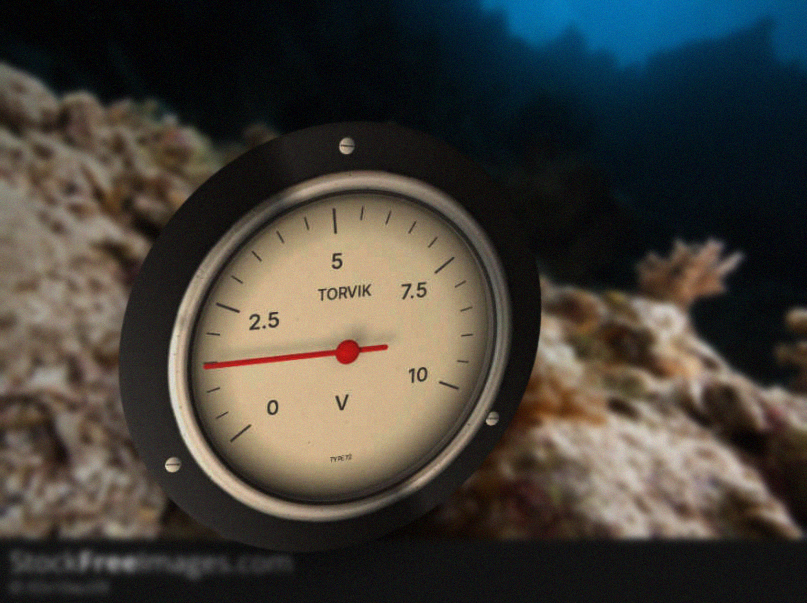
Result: 1.5 V
